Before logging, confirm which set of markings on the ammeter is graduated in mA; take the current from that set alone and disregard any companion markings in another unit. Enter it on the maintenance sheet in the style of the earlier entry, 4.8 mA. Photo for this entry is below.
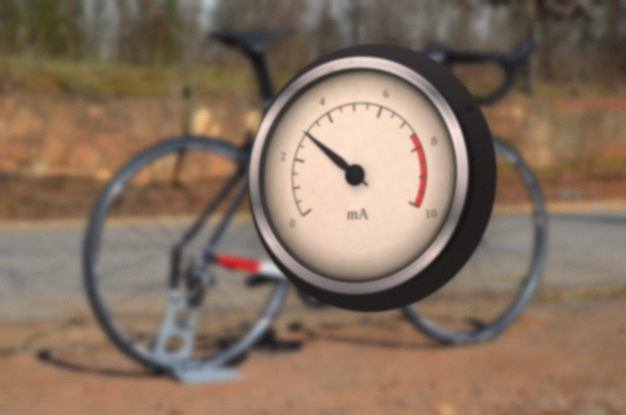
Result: 3 mA
